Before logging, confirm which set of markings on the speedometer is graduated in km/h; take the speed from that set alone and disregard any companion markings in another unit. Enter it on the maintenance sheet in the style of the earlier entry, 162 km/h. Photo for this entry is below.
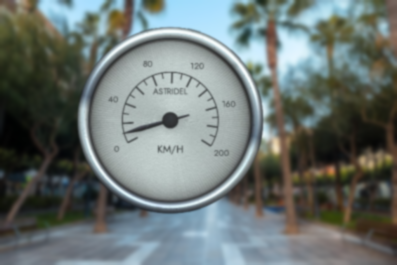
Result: 10 km/h
